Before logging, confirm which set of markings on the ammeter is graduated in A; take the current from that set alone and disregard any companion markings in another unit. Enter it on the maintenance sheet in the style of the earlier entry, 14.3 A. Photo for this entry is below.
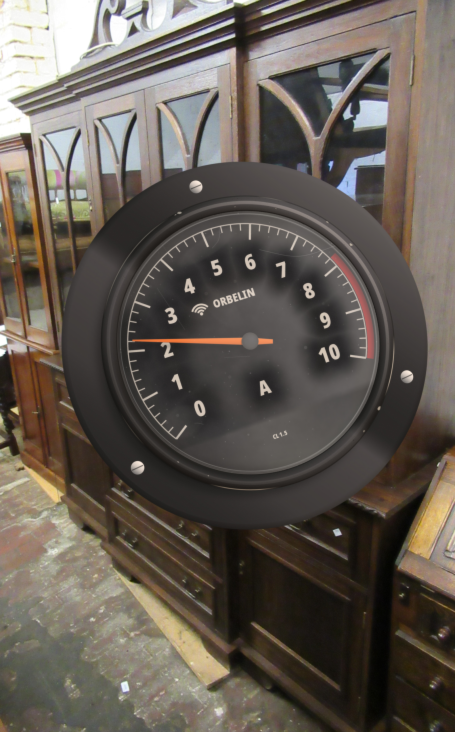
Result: 2.2 A
